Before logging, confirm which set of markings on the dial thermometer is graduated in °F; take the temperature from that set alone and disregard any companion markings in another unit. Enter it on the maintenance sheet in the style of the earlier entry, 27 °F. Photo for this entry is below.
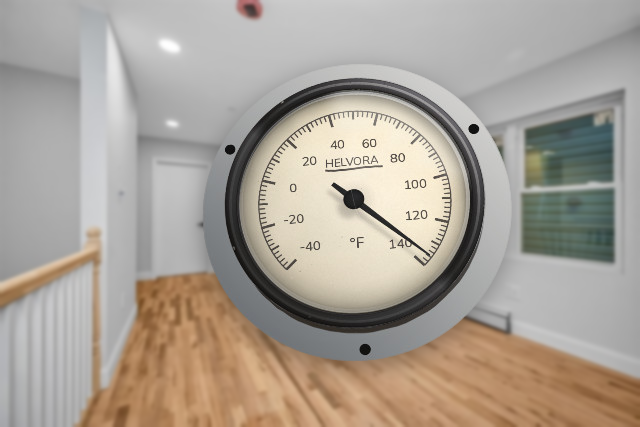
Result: 136 °F
